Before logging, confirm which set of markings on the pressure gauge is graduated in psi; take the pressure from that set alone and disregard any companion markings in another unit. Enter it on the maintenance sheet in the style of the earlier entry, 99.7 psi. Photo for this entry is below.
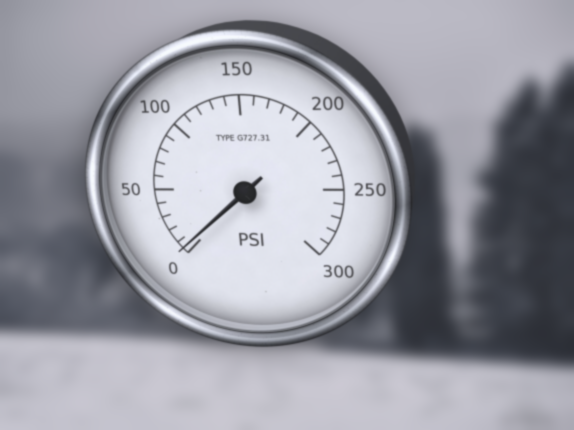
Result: 5 psi
